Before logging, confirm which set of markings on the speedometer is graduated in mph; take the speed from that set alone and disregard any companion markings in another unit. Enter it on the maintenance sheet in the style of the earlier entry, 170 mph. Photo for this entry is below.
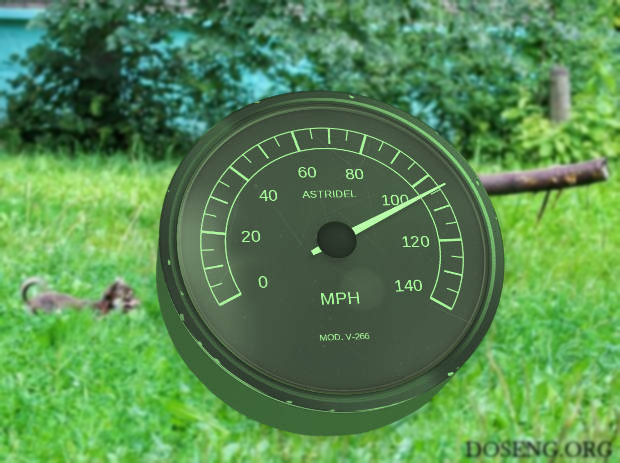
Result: 105 mph
